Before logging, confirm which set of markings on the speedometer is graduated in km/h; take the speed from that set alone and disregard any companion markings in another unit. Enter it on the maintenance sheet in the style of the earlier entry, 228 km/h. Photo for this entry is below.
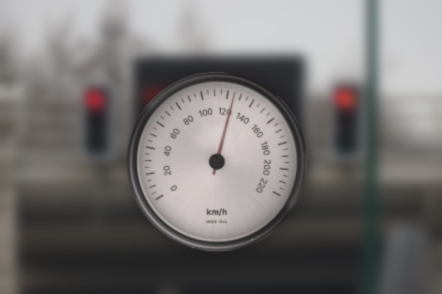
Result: 125 km/h
